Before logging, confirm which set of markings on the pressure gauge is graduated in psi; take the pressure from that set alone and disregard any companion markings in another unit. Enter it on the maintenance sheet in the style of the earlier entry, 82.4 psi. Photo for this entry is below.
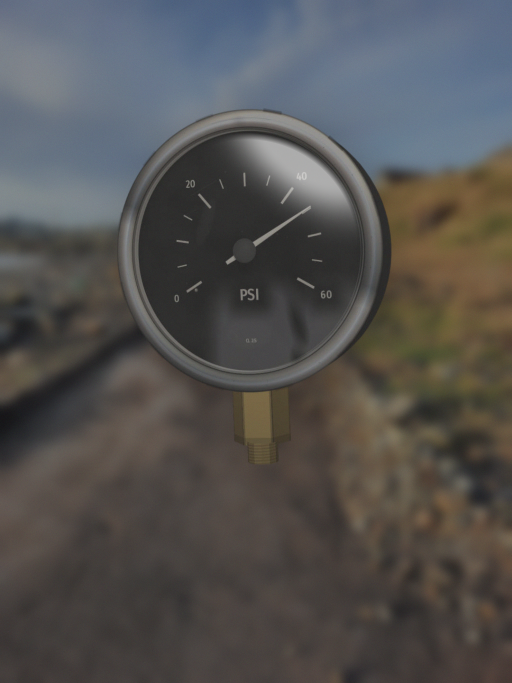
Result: 45 psi
